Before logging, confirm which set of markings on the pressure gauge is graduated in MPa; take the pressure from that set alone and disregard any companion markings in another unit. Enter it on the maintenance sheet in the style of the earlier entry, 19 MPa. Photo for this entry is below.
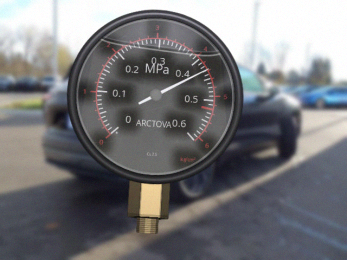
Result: 0.43 MPa
